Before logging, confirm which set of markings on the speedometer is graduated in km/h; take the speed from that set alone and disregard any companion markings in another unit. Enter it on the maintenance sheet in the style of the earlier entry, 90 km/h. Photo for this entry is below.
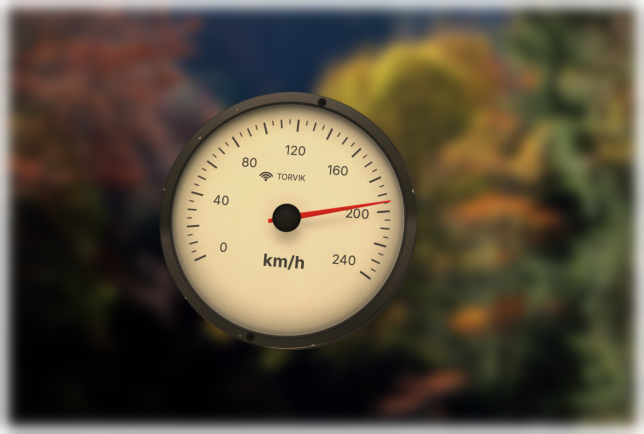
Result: 195 km/h
